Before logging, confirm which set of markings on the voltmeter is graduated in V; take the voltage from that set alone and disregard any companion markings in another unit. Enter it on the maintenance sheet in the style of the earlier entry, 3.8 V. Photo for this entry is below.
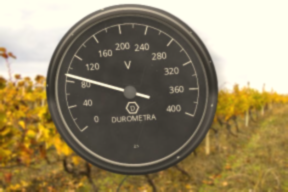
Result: 90 V
